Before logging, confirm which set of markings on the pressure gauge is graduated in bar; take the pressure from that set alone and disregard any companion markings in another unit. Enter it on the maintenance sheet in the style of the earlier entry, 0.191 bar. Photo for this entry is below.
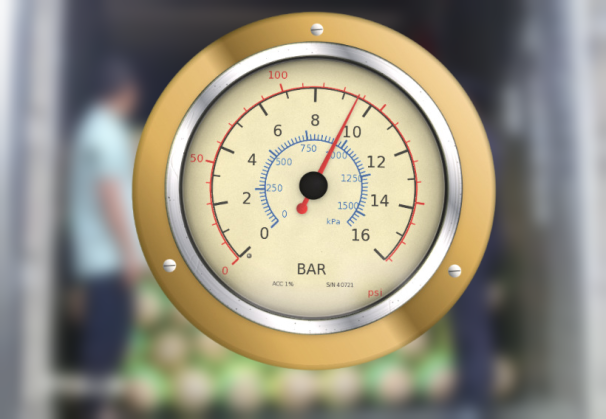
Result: 9.5 bar
